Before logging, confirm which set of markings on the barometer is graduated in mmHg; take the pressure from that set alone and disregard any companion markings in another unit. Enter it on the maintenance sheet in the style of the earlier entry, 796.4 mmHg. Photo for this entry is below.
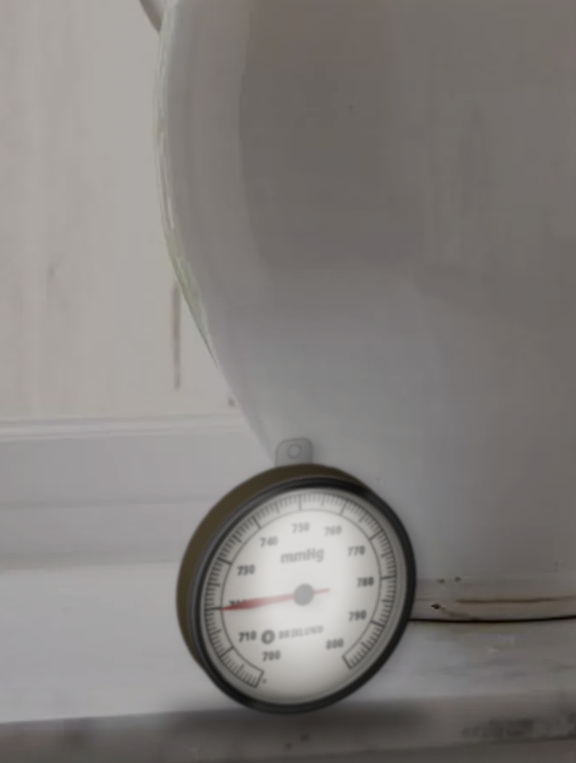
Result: 720 mmHg
